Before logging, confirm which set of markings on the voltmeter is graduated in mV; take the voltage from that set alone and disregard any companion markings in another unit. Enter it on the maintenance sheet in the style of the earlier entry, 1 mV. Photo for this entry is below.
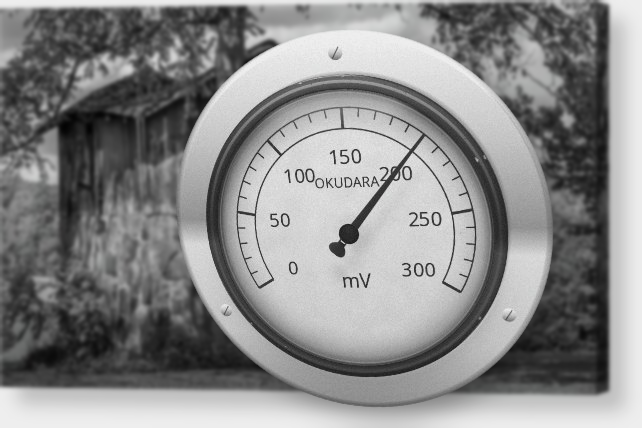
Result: 200 mV
